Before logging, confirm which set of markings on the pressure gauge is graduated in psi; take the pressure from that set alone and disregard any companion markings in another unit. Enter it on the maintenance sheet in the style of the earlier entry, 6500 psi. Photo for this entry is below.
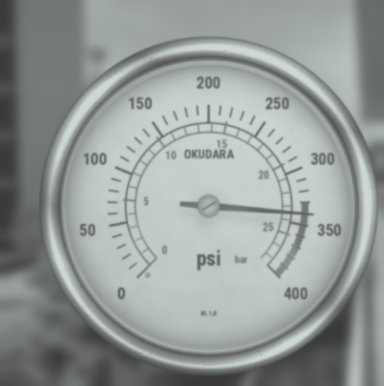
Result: 340 psi
